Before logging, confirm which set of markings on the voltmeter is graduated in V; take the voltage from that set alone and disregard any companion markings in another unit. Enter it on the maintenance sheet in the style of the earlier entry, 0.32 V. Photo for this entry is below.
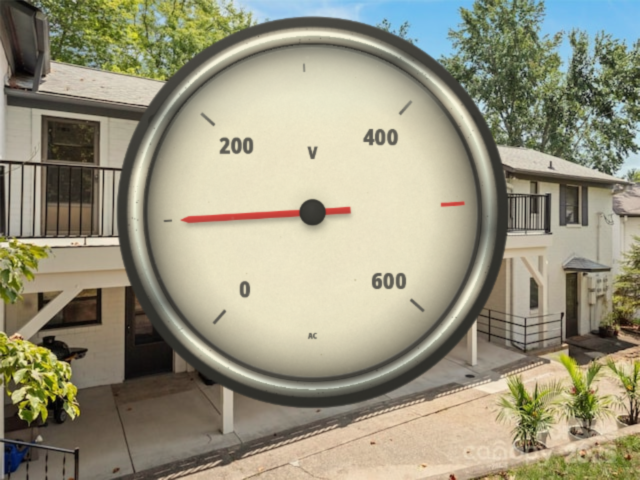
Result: 100 V
